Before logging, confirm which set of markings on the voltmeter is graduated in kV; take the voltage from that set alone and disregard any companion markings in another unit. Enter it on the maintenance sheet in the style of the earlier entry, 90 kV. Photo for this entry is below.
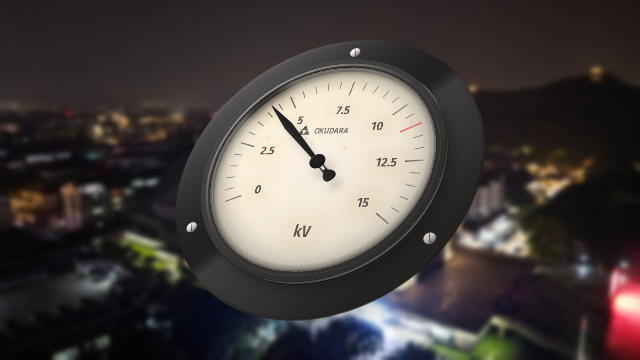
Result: 4.25 kV
